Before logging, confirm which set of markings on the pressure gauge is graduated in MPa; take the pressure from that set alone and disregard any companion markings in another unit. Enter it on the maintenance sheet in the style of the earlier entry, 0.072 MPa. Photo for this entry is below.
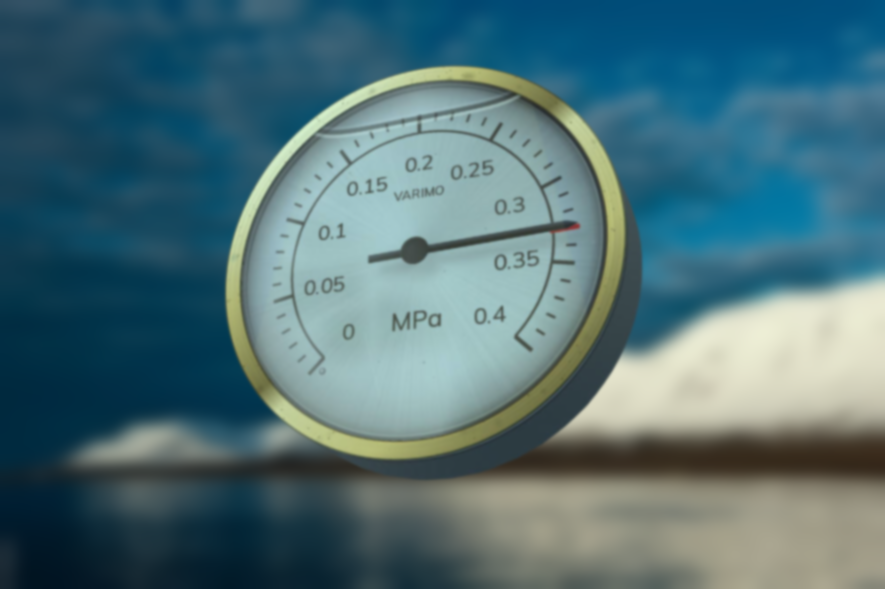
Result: 0.33 MPa
